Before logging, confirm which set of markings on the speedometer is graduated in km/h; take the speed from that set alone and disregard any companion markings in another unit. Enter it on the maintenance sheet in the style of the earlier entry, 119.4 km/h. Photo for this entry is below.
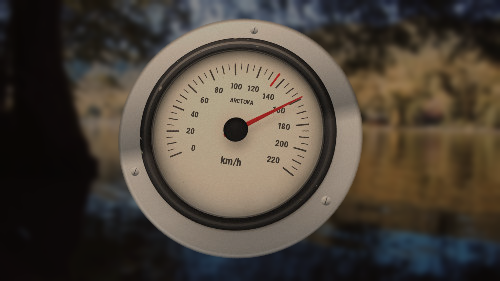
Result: 160 km/h
